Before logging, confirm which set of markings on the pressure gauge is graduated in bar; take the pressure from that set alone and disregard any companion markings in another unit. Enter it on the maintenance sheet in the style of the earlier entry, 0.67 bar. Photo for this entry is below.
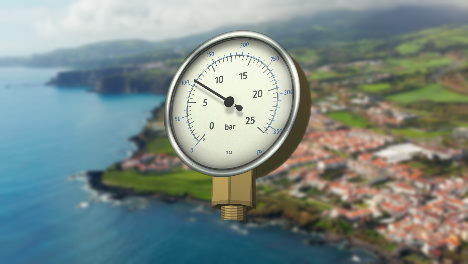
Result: 7.5 bar
